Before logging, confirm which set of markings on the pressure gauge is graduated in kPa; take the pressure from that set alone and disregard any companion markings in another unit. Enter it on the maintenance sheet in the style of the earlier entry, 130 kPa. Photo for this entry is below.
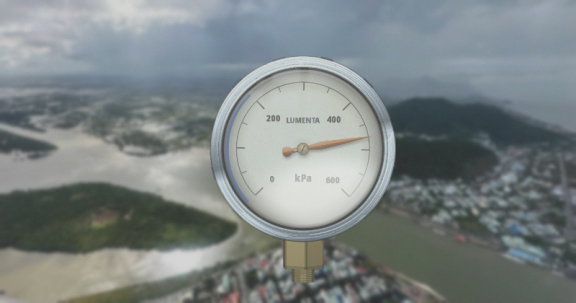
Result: 475 kPa
